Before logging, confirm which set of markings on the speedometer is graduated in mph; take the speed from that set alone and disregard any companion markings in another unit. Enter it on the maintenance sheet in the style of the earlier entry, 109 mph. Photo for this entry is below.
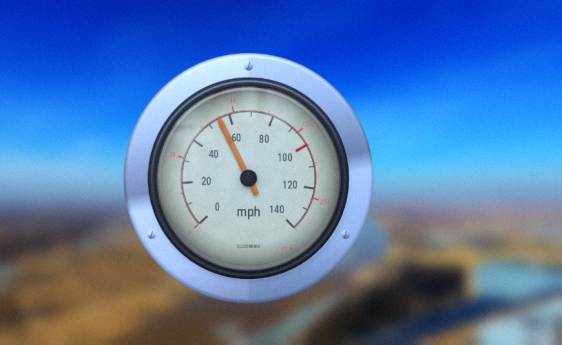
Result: 55 mph
